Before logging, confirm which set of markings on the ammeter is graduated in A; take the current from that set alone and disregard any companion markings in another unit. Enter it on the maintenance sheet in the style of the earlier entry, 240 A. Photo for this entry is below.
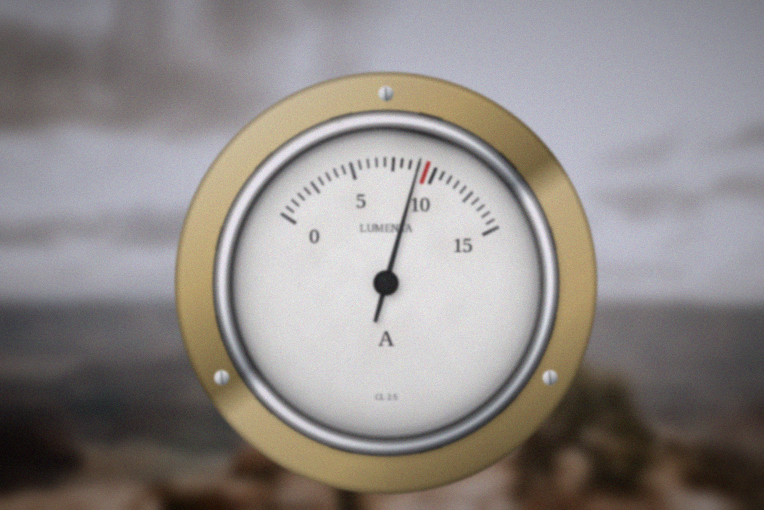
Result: 9 A
